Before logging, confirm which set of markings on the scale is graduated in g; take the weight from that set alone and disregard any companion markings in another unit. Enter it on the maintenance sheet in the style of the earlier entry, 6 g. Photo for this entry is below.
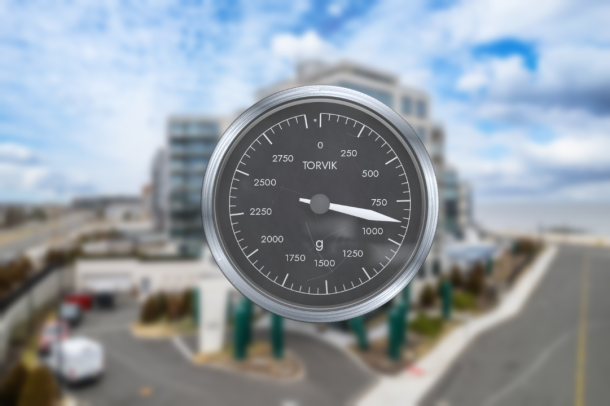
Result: 875 g
